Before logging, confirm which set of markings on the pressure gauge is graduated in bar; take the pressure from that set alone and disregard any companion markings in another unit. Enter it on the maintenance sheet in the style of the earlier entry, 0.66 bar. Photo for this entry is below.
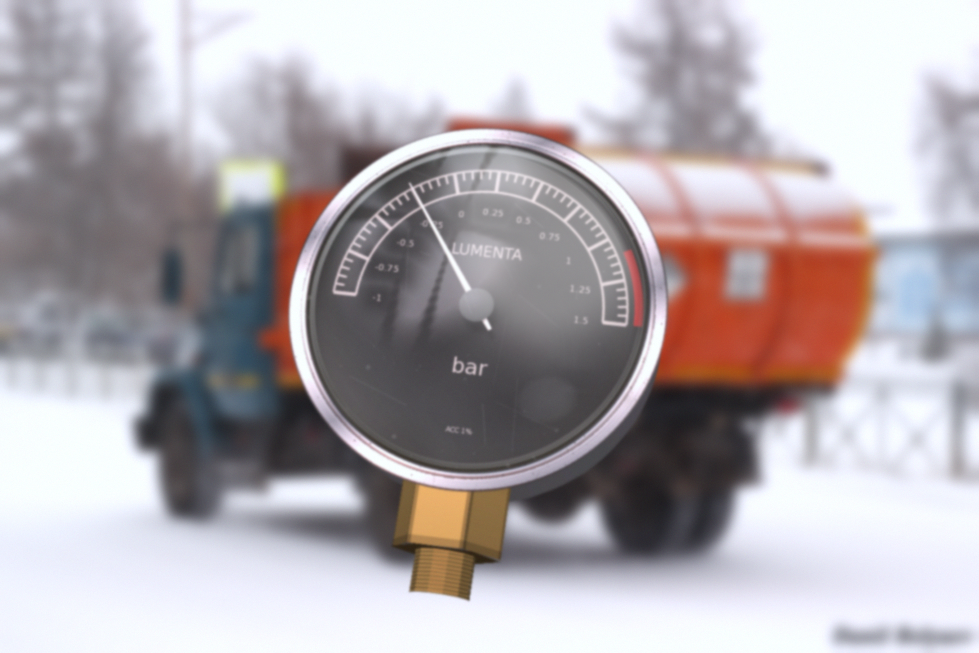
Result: -0.25 bar
